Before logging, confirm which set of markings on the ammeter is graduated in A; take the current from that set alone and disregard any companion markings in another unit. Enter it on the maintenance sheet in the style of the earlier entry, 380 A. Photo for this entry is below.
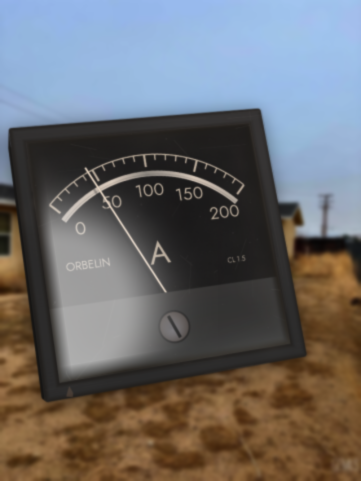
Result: 45 A
